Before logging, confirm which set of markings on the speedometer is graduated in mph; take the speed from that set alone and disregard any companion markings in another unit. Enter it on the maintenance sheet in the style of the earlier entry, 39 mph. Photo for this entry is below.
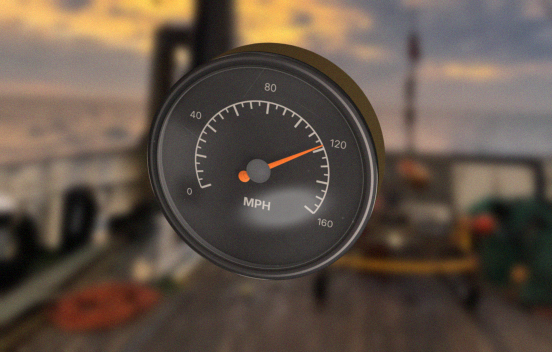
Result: 117.5 mph
